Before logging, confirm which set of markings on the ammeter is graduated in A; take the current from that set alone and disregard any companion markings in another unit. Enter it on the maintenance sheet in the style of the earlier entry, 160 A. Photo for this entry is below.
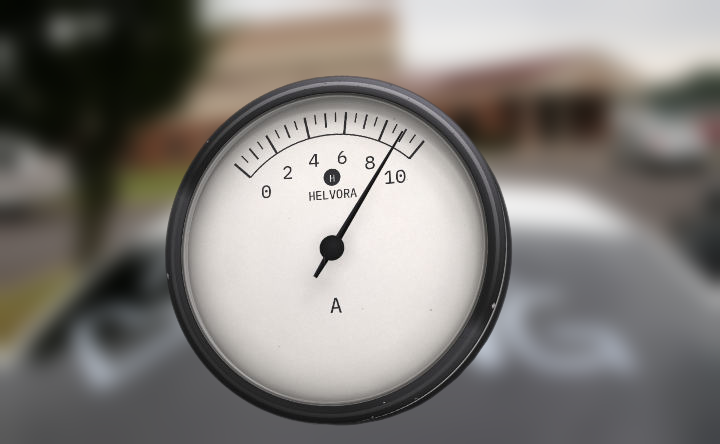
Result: 9 A
